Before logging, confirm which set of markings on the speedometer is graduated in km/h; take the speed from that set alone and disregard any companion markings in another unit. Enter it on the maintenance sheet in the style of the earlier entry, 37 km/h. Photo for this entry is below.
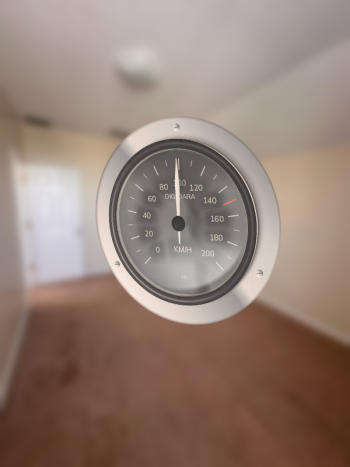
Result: 100 km/h
